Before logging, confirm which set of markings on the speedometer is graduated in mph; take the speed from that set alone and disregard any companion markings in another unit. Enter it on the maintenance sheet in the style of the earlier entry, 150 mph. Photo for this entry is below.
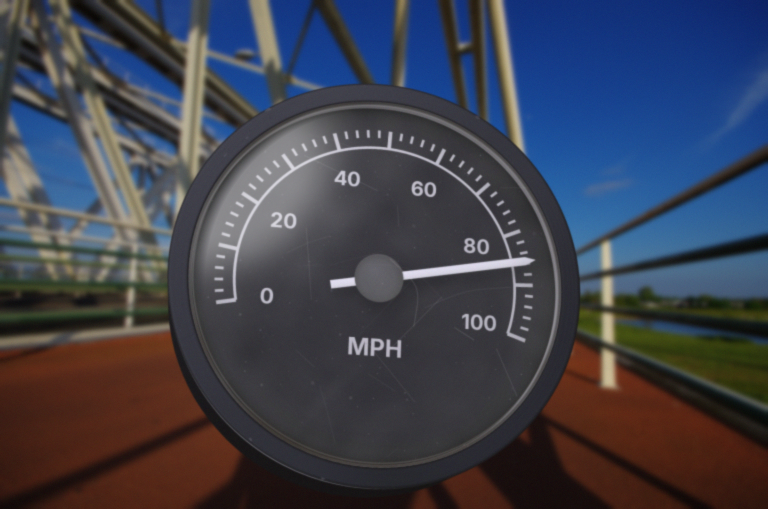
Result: 86 mph
